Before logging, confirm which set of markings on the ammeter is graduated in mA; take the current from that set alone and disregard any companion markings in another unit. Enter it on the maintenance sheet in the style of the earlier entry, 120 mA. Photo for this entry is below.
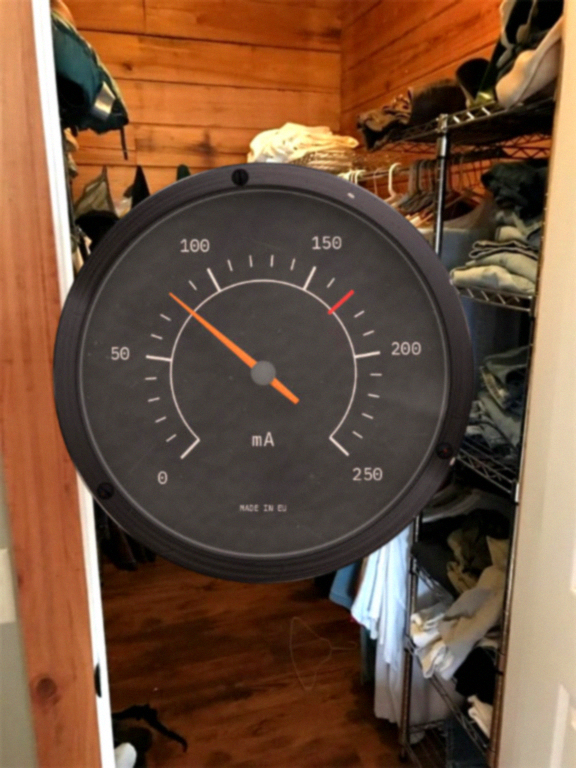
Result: 80 mA
